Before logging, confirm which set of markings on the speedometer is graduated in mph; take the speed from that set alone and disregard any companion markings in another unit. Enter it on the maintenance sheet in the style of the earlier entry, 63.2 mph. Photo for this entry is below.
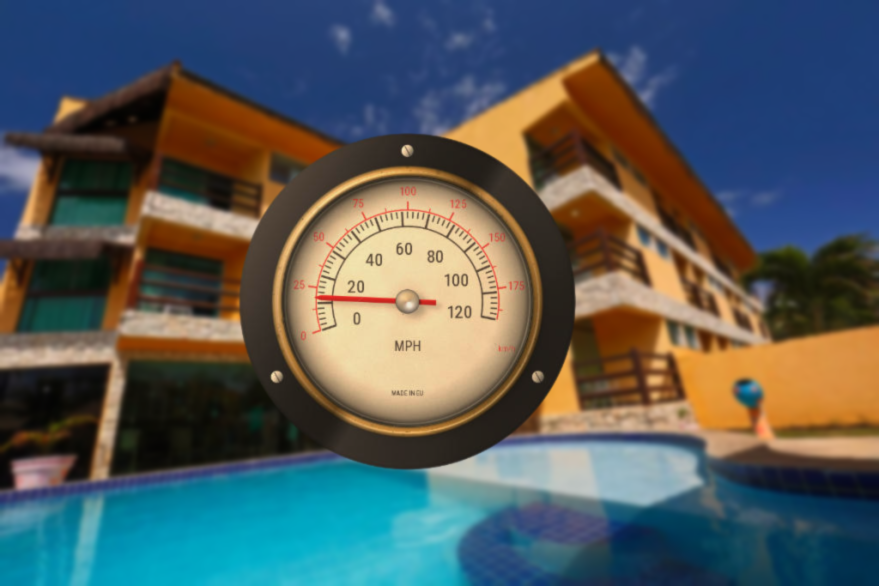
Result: 12 mph
